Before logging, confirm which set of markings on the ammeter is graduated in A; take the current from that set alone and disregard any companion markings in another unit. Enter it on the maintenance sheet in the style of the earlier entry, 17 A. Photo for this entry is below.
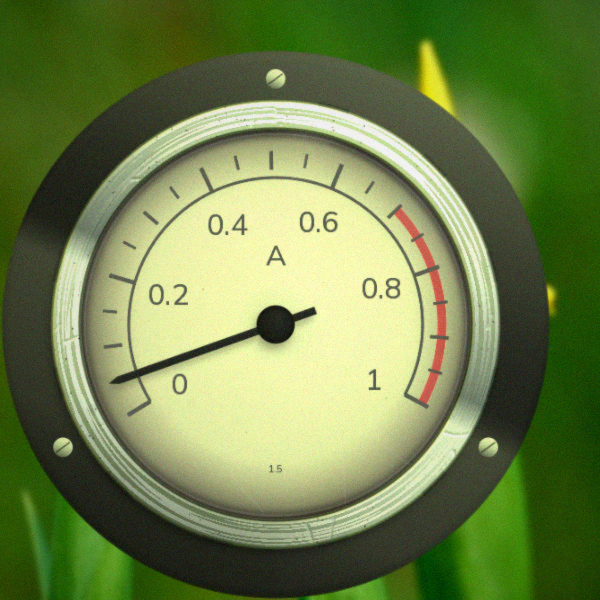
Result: 0.05 A
